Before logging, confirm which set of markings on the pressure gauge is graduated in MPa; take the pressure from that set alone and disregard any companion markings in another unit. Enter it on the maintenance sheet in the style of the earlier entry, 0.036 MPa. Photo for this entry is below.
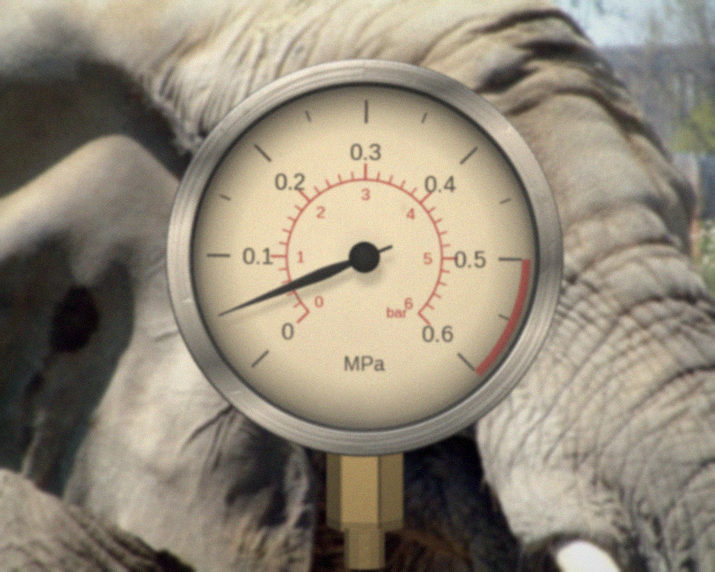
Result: 0.05 MPa
